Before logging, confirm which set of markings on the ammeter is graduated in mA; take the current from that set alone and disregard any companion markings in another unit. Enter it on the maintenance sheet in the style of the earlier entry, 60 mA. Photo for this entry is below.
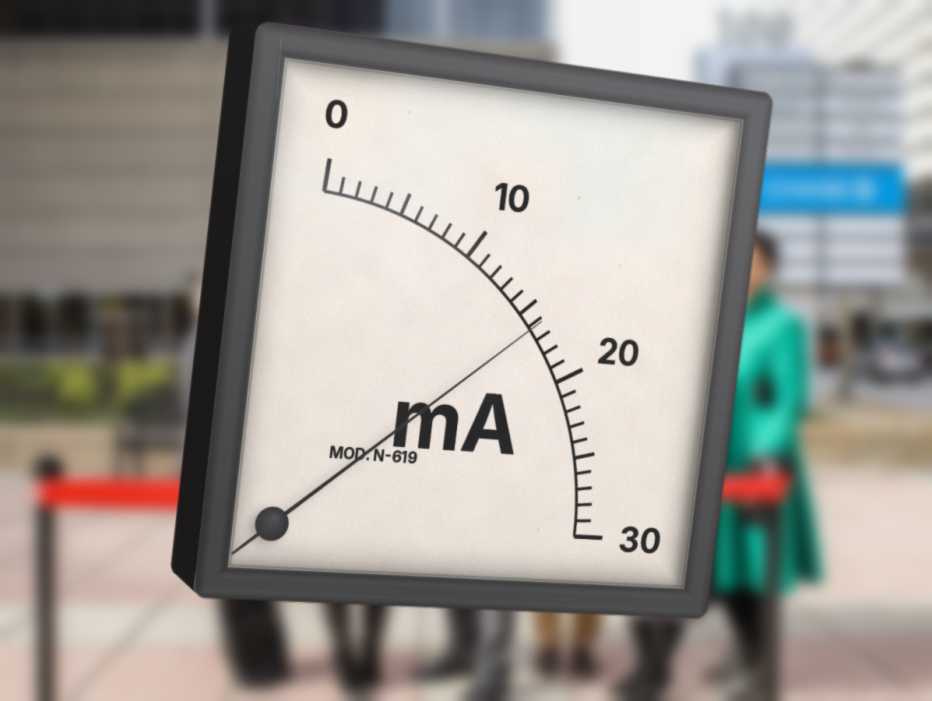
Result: 16 mA
